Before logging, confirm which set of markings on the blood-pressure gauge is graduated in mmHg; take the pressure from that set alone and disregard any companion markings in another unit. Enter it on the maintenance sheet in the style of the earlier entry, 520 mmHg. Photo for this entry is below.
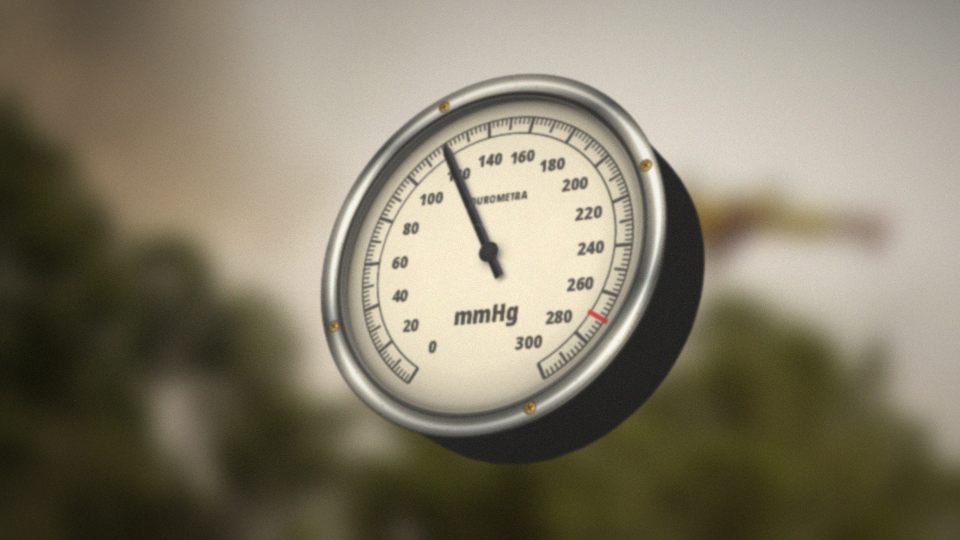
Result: 120 mmHg
